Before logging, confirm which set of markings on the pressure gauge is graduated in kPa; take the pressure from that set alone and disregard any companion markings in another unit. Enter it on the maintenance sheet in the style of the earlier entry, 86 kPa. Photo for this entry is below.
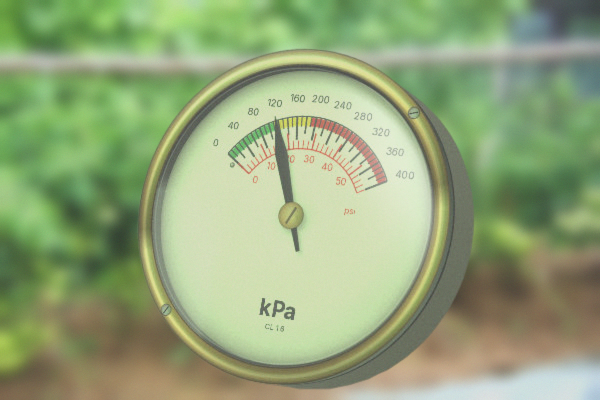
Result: 120 kPa
